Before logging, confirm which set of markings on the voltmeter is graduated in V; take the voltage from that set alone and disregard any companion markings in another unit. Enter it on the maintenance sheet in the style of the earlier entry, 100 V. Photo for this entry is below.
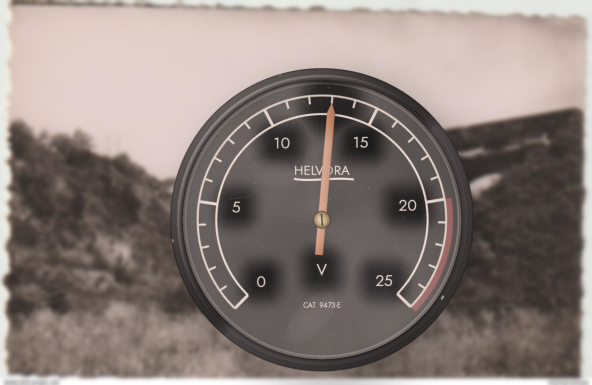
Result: 13 V
